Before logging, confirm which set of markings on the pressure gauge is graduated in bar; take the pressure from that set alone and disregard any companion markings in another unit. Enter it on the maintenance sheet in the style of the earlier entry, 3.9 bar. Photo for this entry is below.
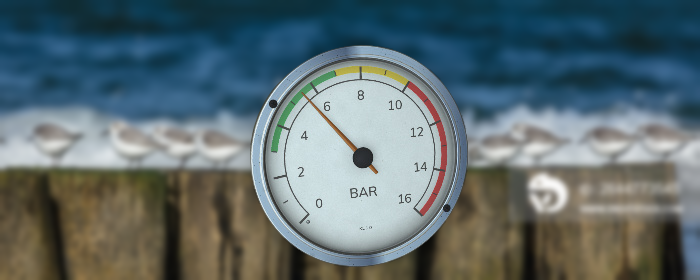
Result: 5.5 bar
